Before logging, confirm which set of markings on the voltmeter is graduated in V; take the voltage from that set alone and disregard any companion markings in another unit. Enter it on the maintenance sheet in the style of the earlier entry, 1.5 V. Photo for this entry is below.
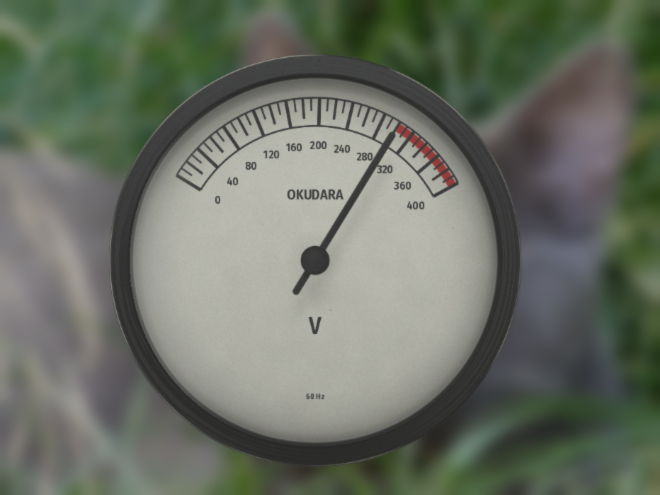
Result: 300 V
